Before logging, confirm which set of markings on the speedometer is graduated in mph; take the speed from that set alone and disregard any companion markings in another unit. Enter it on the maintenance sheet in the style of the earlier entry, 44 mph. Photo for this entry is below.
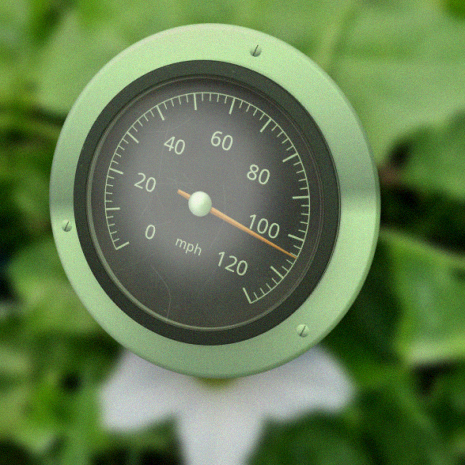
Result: 104 mph
